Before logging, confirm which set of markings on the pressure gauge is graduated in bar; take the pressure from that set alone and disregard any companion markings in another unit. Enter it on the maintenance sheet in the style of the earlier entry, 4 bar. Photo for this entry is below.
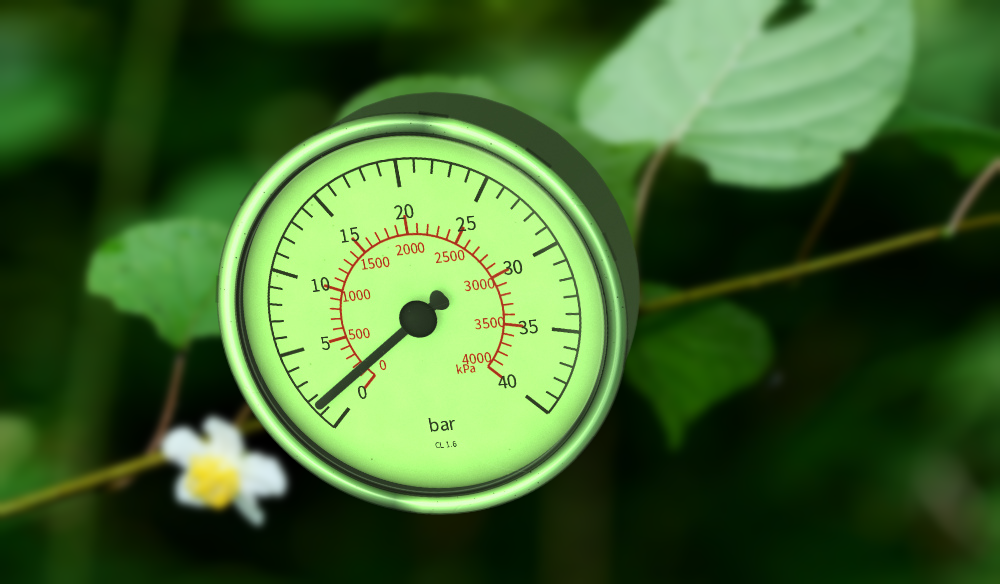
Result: 1.5 bar
